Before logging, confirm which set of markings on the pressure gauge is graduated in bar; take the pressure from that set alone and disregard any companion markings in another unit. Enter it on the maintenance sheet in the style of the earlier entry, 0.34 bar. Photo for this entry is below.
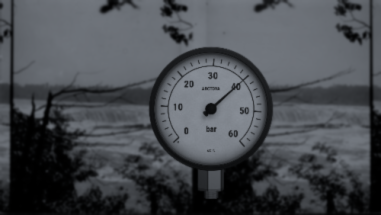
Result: 40 bar
